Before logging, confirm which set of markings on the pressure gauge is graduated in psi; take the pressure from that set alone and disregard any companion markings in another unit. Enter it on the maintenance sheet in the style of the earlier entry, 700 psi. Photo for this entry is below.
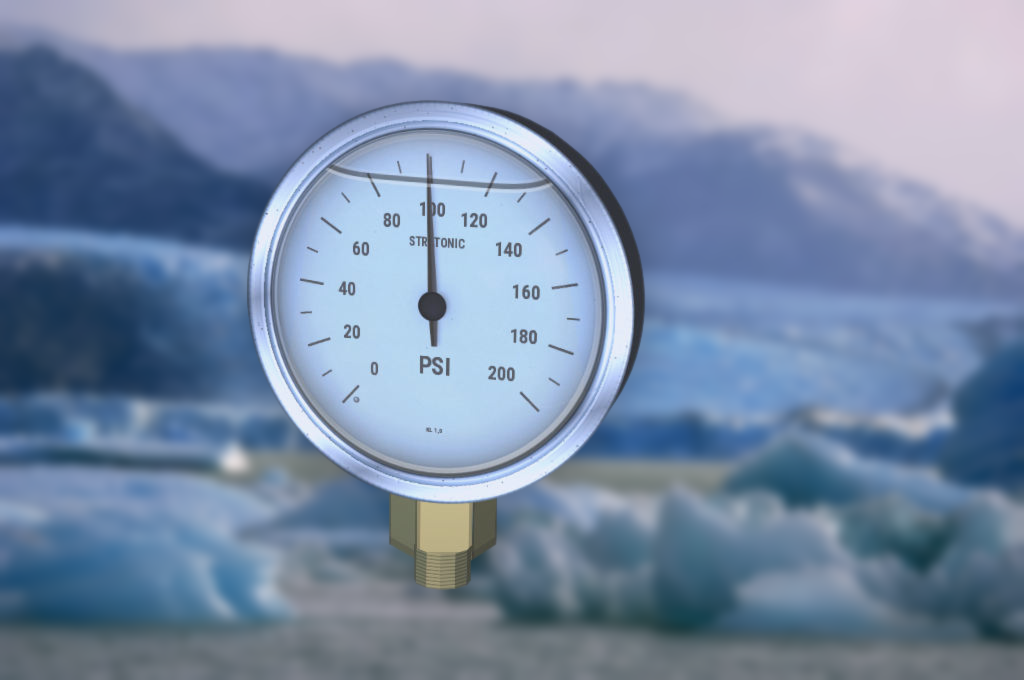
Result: 100 psi
